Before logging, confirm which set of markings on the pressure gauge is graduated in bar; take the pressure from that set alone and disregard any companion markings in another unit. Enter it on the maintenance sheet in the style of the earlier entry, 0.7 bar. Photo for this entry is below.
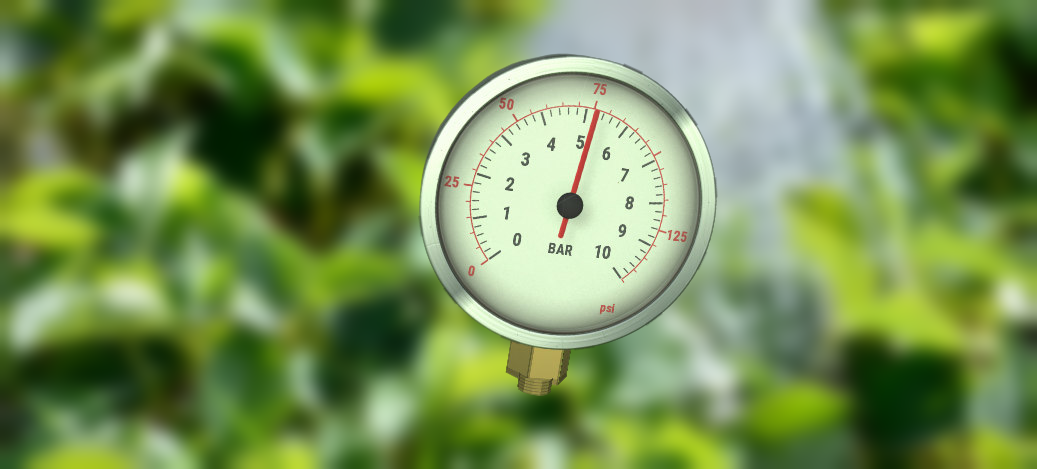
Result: 5.2 bar
